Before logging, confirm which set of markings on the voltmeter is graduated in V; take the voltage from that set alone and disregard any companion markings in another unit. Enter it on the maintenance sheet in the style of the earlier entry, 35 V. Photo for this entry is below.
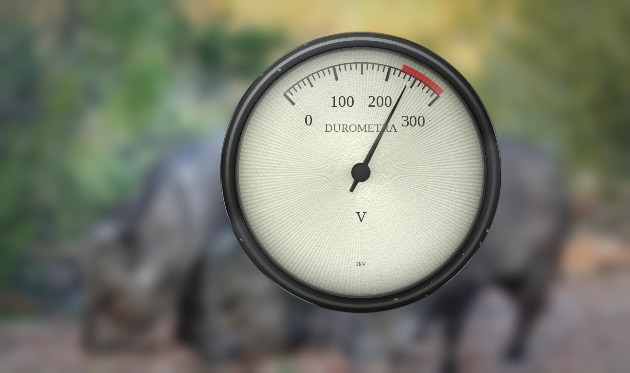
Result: 240 V
